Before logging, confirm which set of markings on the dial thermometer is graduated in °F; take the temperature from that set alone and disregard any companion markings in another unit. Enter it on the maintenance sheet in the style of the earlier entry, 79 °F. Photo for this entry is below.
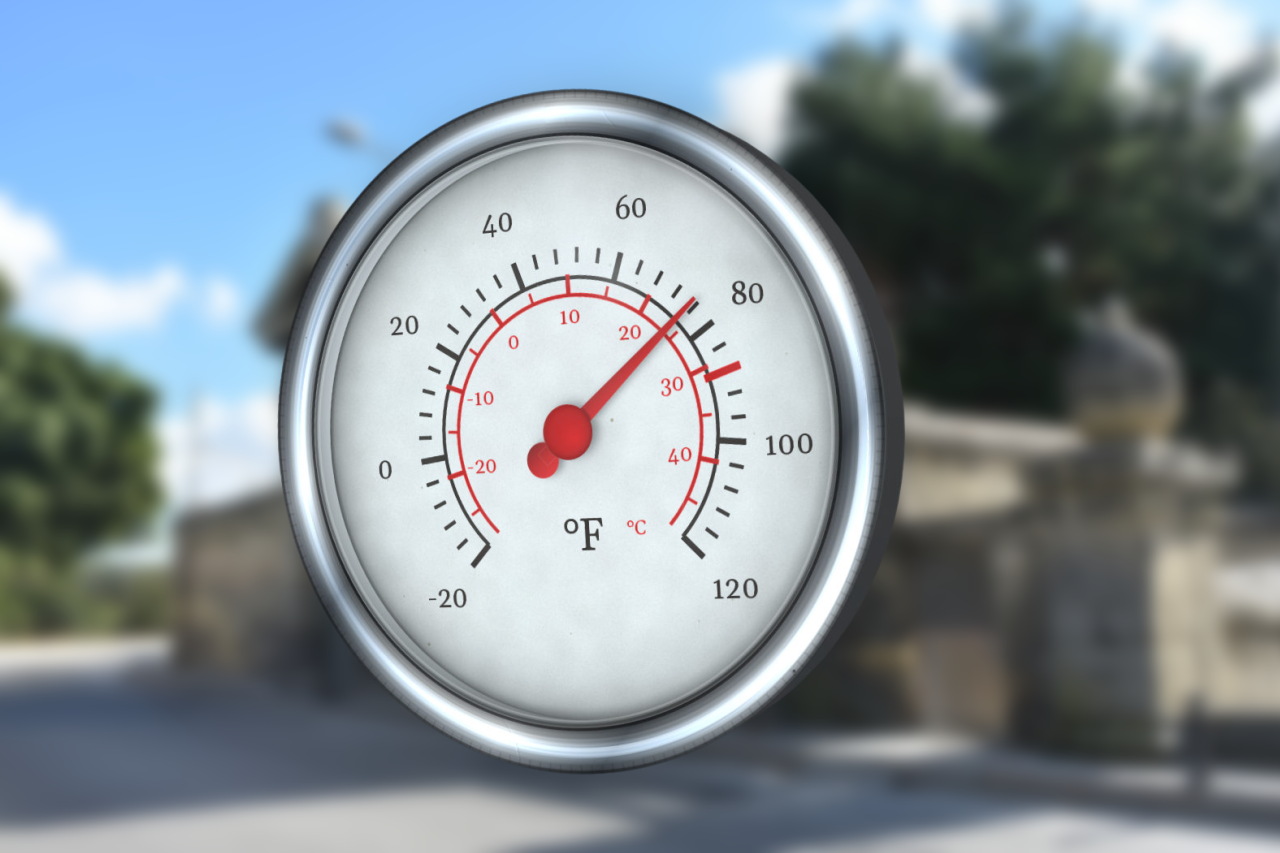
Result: 76 °F
